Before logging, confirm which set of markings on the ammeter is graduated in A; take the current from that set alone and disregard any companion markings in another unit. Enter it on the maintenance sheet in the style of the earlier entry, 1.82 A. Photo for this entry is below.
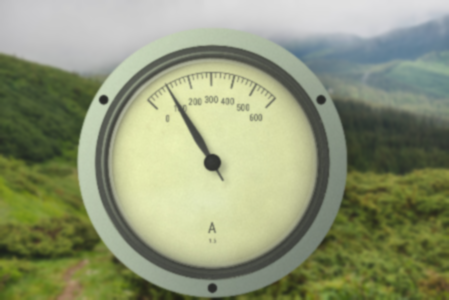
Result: 100 A
